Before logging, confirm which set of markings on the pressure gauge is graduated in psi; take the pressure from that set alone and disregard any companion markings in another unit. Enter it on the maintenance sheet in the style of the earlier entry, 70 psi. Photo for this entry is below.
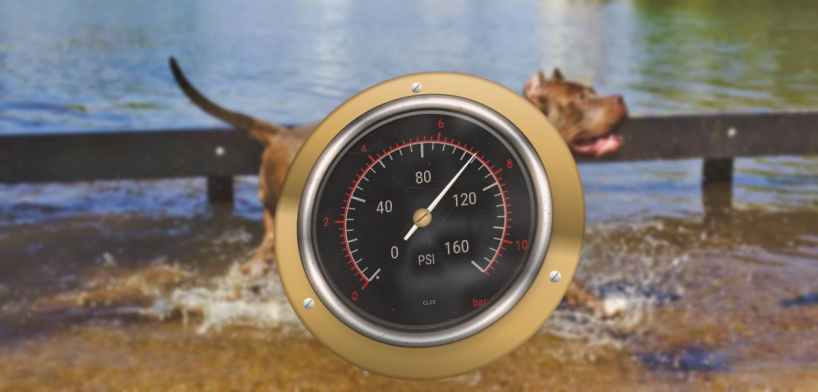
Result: 105 psi
